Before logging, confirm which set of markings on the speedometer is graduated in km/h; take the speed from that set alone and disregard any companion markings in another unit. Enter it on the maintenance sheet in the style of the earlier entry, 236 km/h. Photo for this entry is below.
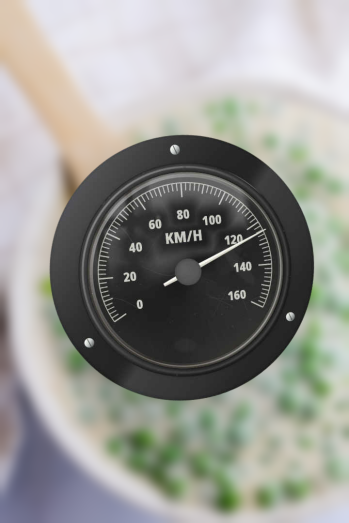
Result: 124 km/h
